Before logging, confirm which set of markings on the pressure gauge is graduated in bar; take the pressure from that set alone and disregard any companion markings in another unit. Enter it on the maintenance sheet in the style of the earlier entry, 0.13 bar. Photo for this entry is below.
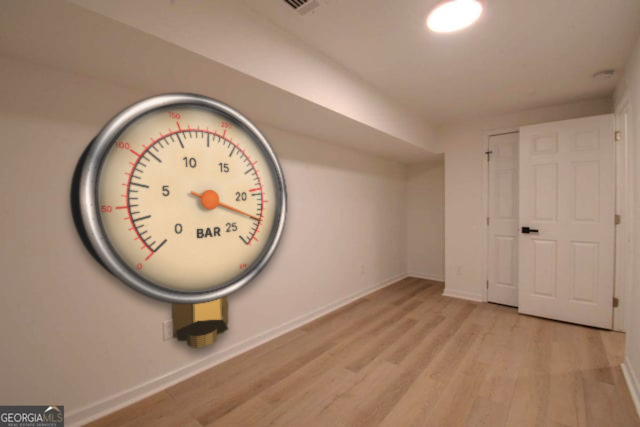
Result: 22.5 bar
